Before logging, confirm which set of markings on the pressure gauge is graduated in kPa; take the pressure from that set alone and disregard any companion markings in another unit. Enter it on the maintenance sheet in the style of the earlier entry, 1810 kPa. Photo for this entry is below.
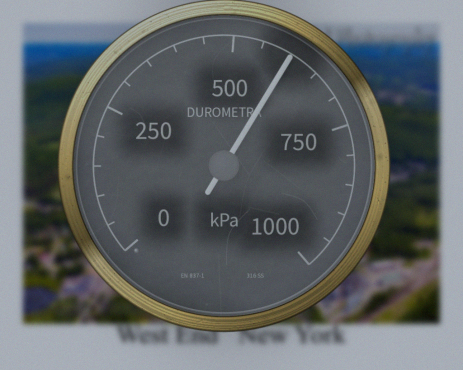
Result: 600 kPa
